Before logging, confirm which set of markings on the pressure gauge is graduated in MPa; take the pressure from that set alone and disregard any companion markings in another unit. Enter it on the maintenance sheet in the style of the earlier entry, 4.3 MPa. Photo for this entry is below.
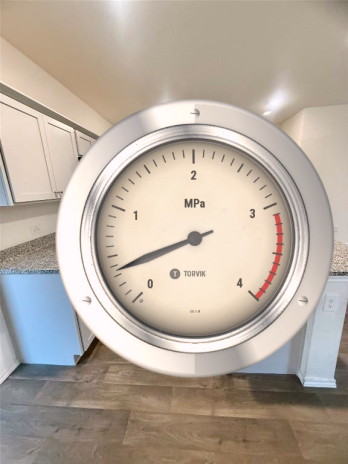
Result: 0.35 MPa
